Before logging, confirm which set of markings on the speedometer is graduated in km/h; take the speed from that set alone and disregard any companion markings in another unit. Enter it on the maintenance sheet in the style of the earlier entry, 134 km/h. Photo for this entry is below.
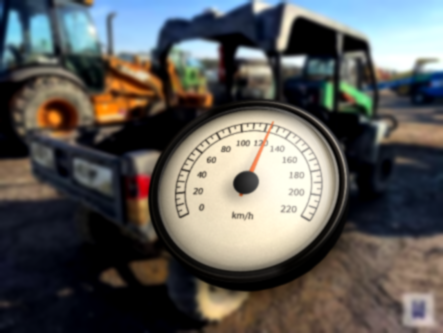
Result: 125 km/h
